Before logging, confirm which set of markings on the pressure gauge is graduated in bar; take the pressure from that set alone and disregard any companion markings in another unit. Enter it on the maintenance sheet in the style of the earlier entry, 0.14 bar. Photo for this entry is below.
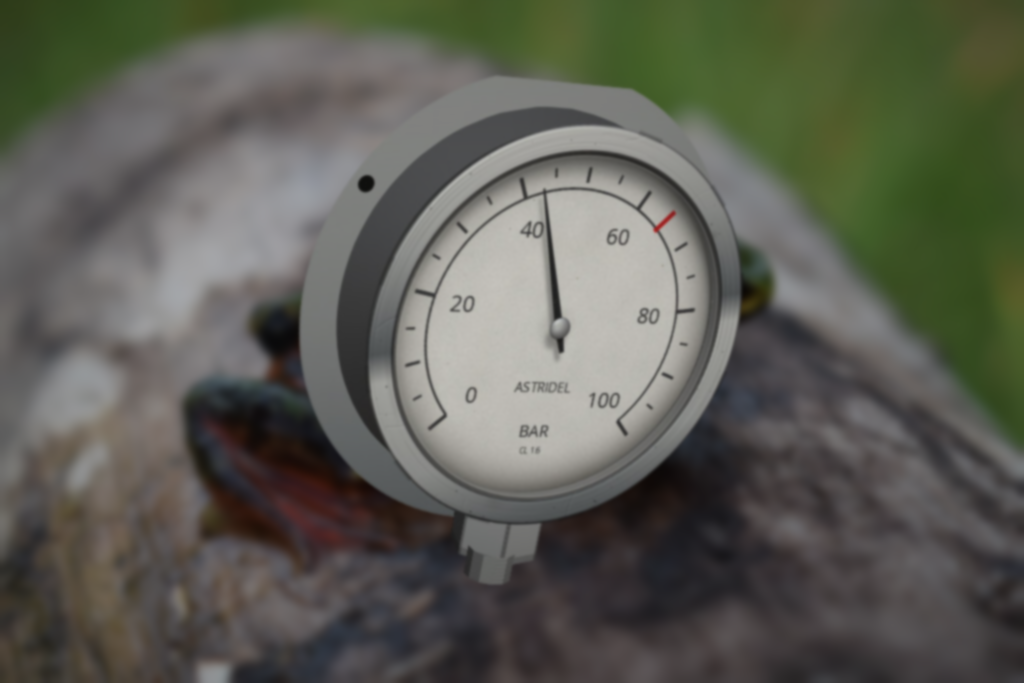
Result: 42.5 bar
